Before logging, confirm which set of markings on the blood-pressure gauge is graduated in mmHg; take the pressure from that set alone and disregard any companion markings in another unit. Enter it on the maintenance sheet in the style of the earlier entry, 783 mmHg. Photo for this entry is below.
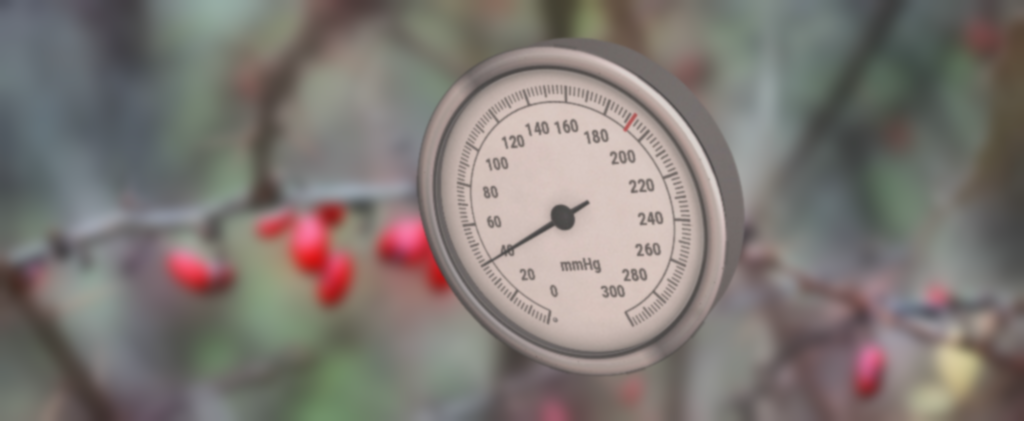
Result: 40 mmHg
